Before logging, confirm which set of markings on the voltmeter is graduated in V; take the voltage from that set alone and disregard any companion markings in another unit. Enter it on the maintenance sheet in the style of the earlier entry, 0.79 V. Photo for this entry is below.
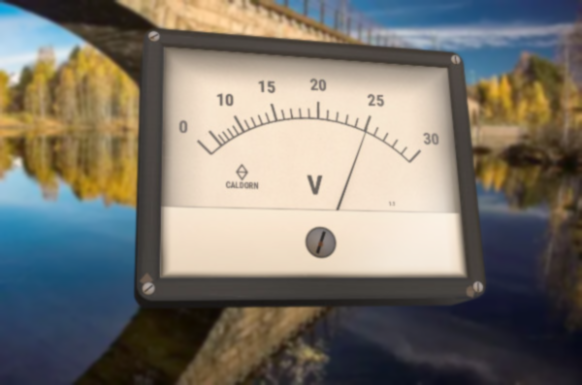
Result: 25 V
